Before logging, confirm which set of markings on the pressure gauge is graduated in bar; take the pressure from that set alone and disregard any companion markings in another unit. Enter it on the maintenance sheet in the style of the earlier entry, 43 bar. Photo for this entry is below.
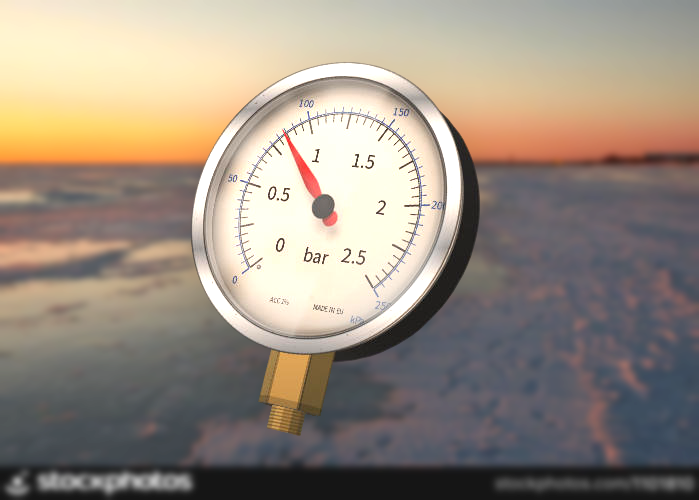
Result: 0.85 bar
